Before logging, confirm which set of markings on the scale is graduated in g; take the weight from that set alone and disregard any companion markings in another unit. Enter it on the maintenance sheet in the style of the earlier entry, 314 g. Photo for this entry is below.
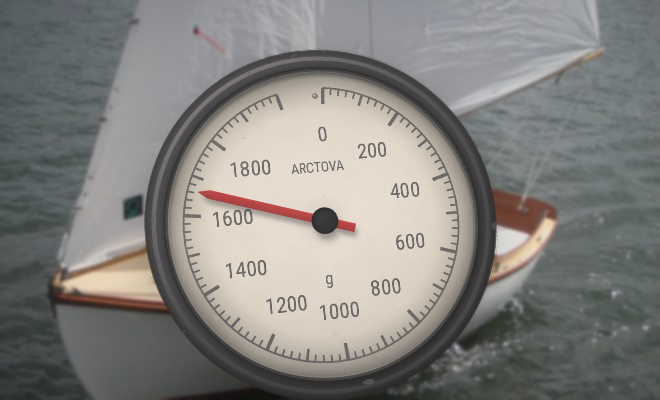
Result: 1660 g
